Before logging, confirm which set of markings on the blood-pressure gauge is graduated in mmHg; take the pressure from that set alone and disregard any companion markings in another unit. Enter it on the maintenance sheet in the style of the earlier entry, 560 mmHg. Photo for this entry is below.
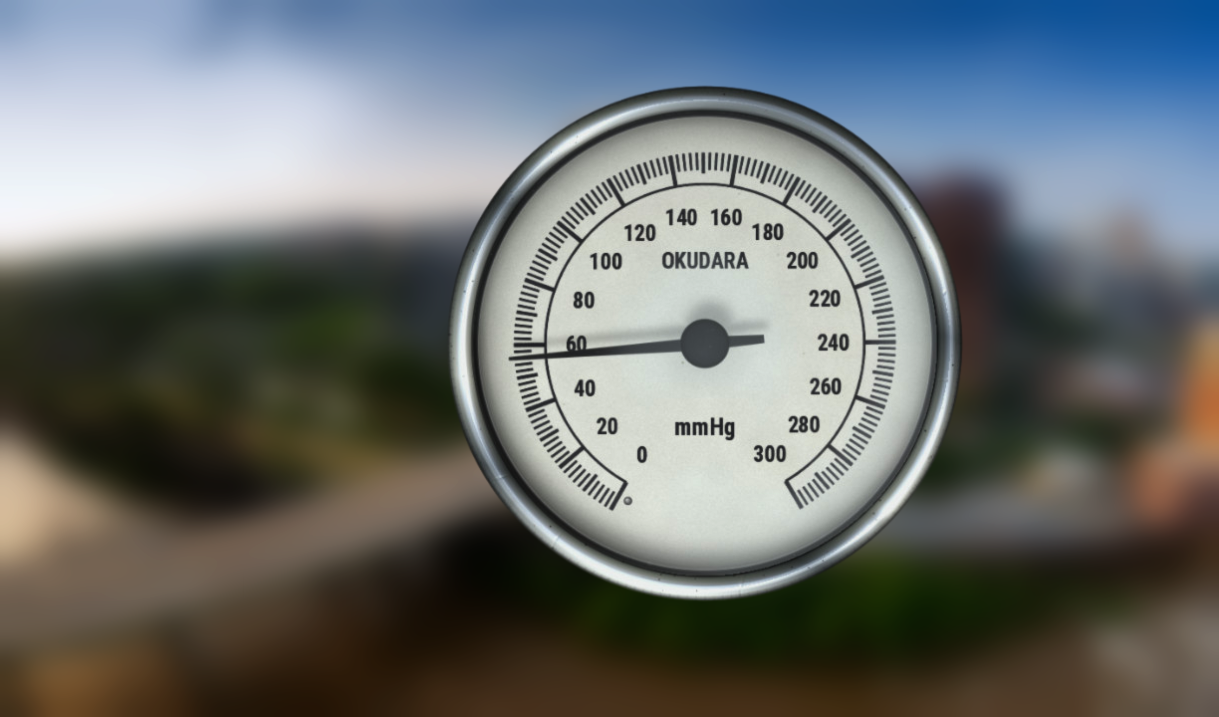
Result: 56 mmHg
